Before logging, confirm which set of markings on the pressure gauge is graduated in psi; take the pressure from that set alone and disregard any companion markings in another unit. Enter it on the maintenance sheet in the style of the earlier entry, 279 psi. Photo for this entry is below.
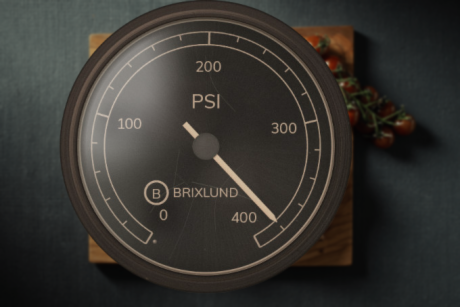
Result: 380 psi
